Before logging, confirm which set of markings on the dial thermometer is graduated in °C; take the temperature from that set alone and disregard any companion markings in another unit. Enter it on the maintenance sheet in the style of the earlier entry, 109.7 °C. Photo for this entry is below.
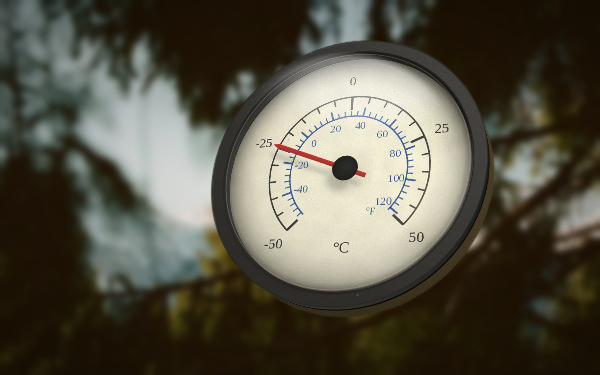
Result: -25 °C
